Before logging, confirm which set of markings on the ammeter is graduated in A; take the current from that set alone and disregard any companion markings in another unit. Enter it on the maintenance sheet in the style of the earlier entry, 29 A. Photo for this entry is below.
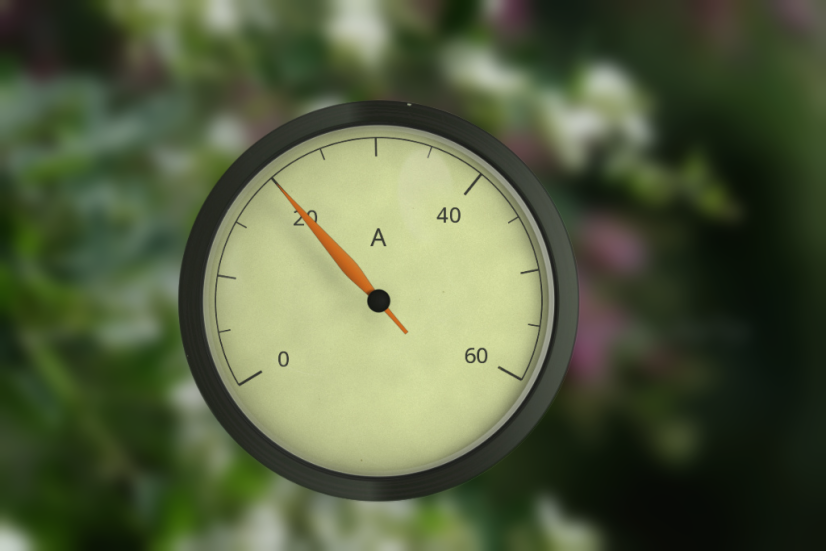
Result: 20 A
